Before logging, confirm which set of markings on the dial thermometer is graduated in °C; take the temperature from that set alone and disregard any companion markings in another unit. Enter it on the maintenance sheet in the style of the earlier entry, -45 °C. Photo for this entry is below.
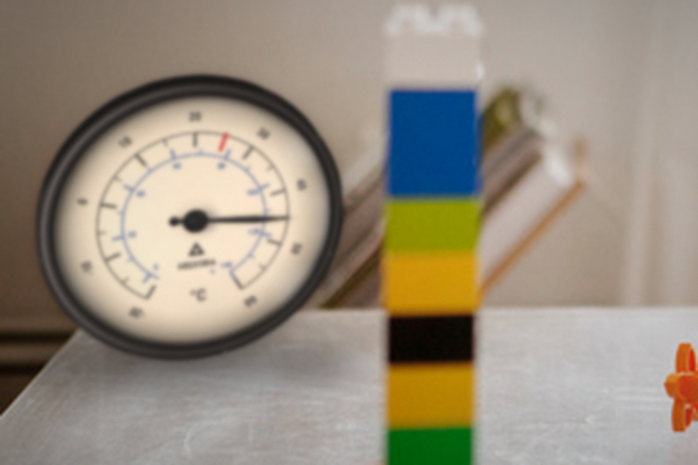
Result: 45 °C
